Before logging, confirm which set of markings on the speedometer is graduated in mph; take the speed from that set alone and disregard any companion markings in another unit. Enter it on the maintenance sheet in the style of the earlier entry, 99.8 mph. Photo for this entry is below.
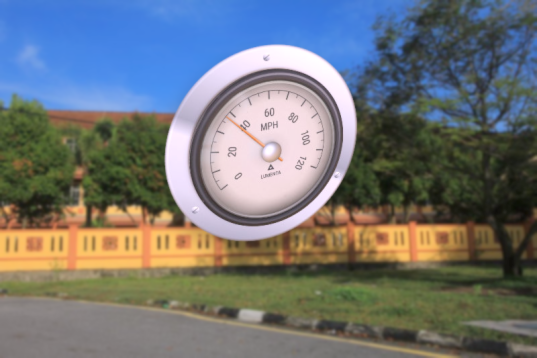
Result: 37.5 mph
